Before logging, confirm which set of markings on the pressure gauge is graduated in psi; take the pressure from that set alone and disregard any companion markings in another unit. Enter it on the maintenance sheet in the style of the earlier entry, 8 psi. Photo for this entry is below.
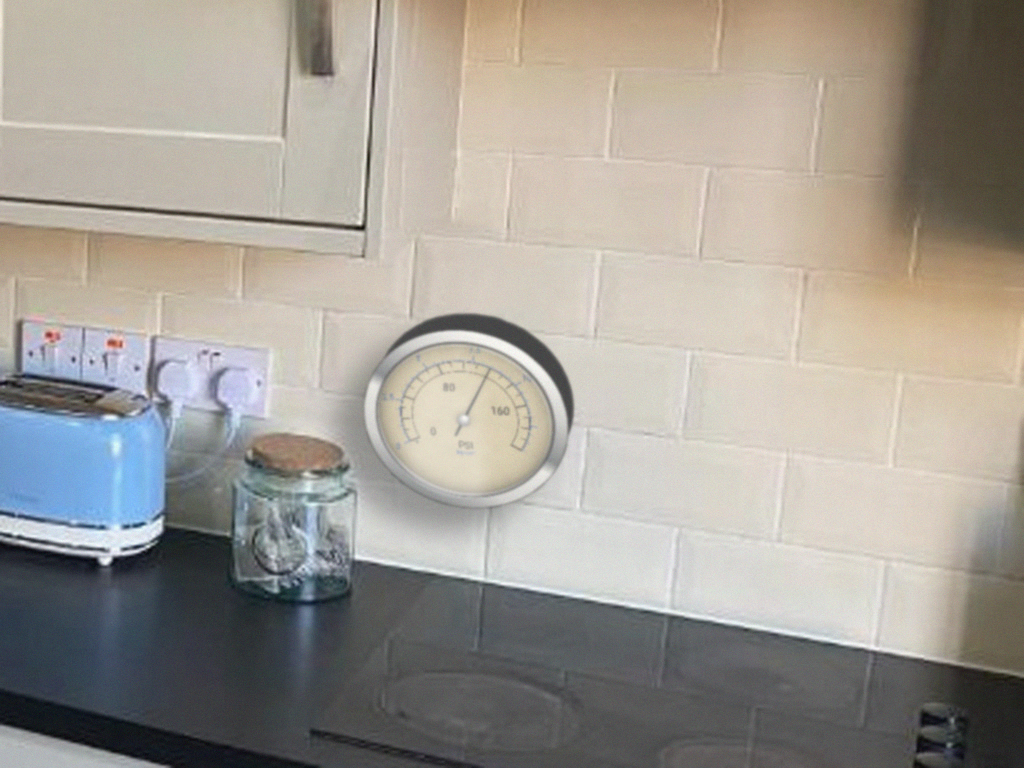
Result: 120 psi
